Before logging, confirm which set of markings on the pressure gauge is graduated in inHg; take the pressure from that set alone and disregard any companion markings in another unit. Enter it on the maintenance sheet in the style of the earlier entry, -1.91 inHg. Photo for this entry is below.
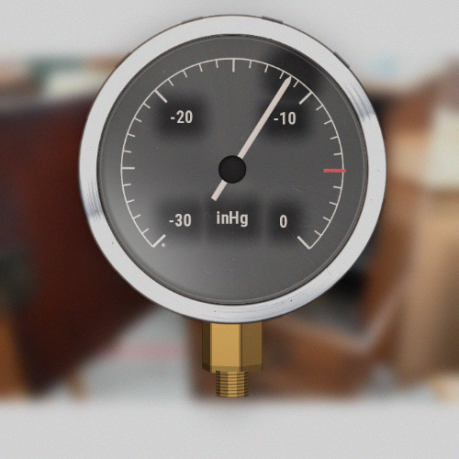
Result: -11.5 inHg
